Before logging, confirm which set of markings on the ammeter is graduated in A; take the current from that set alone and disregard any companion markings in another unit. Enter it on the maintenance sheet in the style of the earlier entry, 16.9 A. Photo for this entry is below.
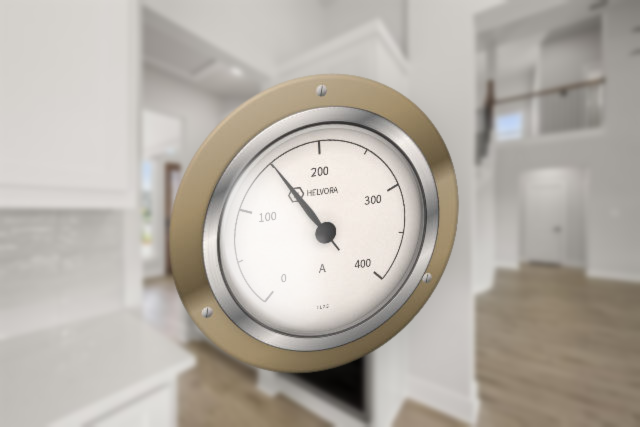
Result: 150 A
